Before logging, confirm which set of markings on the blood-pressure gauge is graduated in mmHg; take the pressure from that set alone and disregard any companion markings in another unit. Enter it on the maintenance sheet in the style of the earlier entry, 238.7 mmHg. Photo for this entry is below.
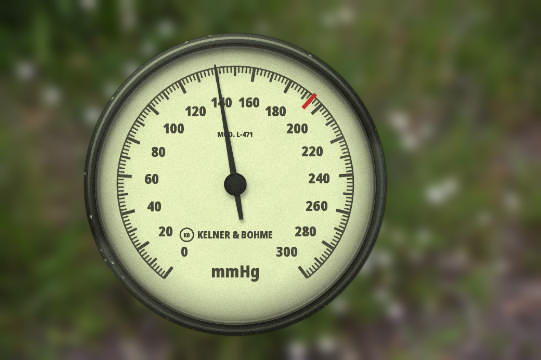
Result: 140 mmHg
